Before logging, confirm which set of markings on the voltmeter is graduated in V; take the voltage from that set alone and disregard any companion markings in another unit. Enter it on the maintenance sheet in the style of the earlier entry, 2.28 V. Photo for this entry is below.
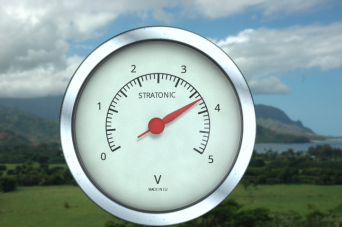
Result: 3.7 V
